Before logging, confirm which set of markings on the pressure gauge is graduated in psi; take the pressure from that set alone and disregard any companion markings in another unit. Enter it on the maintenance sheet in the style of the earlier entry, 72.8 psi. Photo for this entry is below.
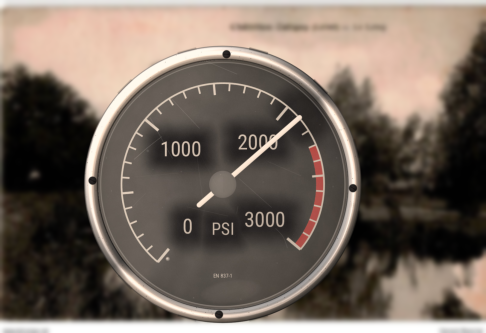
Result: 2100 psi
